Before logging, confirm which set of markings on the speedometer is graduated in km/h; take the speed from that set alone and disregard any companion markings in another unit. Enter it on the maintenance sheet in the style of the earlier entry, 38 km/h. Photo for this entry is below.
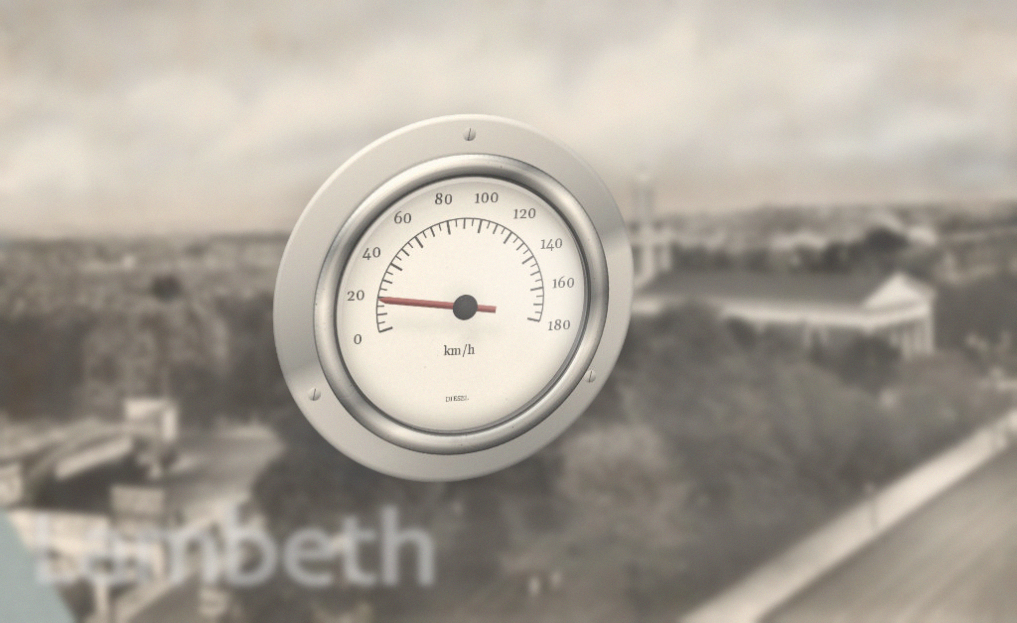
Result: 20 km/h
